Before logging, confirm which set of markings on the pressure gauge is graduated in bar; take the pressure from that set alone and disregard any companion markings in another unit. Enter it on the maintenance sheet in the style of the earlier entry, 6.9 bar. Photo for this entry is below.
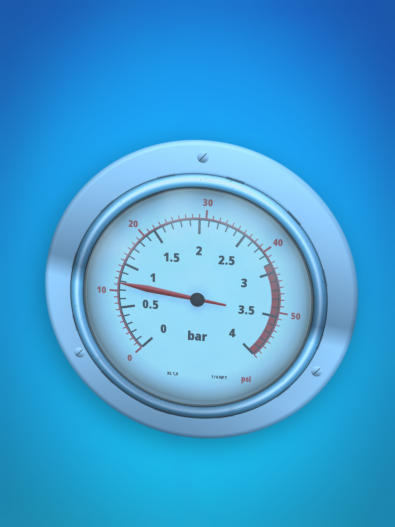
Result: 0.8 bar
